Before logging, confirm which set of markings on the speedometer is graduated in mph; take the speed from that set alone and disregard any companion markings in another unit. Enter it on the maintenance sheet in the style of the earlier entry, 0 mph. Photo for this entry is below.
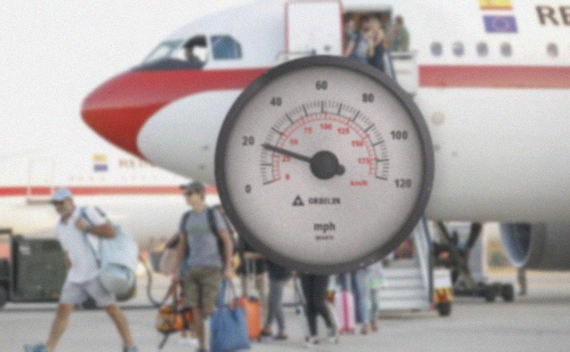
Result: 20 mph
